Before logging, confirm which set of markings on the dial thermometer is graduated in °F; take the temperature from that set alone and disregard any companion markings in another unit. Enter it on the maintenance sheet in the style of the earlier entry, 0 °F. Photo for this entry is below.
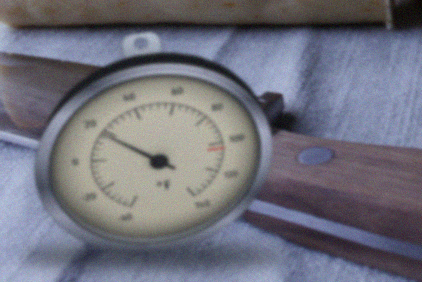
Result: 20 °F
